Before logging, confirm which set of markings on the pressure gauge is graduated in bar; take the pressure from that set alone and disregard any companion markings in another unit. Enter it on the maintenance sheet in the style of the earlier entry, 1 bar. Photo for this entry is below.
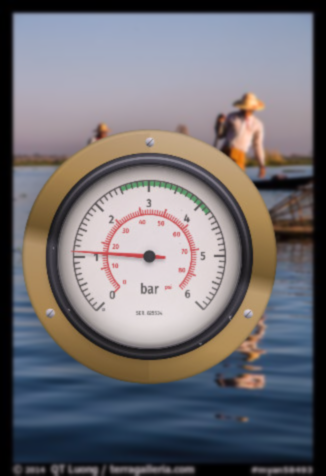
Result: 1.1 bar
